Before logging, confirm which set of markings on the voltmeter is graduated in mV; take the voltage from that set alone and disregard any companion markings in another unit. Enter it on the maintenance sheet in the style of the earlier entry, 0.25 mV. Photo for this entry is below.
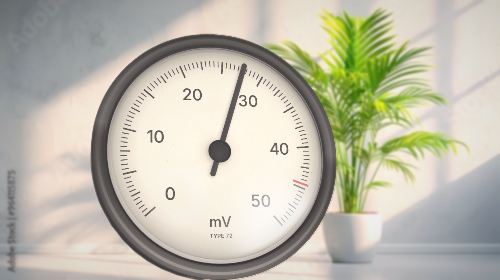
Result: 27.5 mV
